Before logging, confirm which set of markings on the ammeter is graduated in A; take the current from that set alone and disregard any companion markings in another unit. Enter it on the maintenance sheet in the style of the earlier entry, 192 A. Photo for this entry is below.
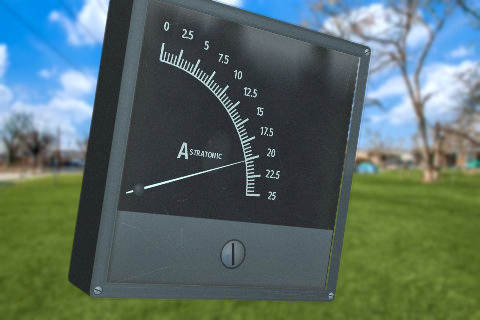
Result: 20 A
